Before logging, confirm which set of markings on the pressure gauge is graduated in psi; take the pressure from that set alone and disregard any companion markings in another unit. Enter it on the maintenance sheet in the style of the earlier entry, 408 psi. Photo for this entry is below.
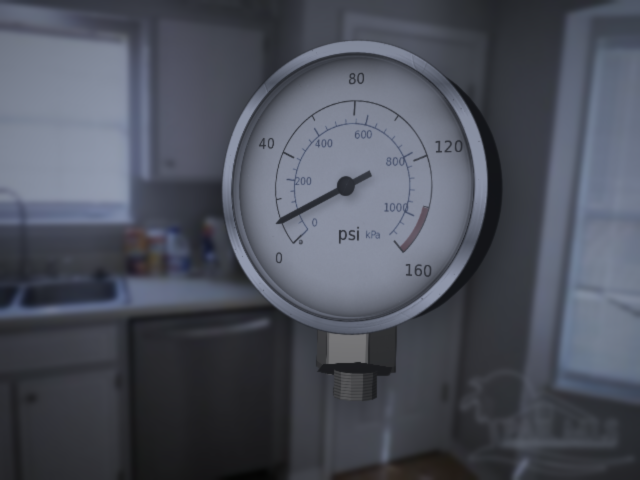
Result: 10 psi
